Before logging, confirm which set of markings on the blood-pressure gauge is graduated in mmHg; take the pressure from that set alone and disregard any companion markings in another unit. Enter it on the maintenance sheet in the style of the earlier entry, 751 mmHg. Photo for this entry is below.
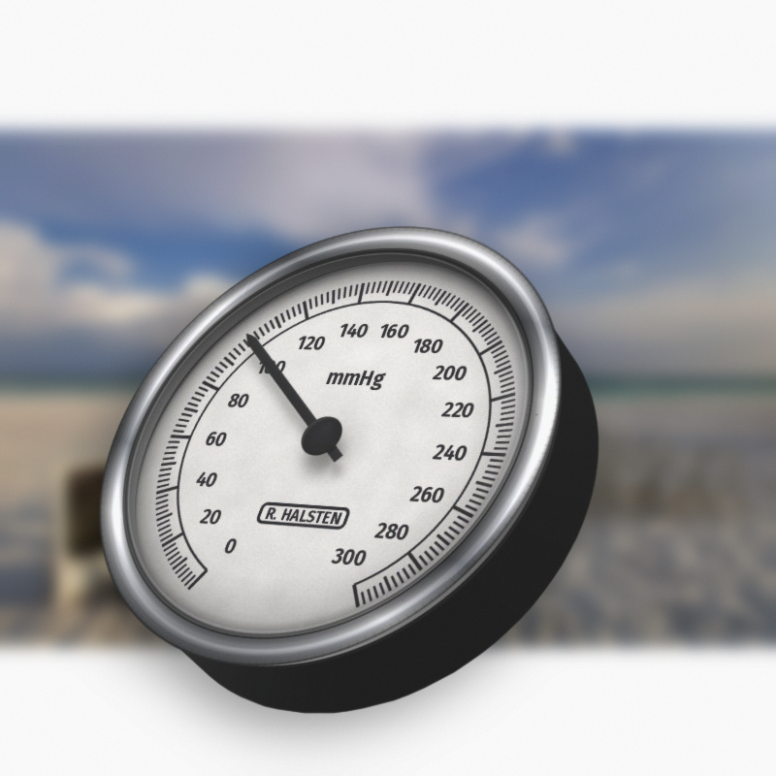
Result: 100 mmHg
